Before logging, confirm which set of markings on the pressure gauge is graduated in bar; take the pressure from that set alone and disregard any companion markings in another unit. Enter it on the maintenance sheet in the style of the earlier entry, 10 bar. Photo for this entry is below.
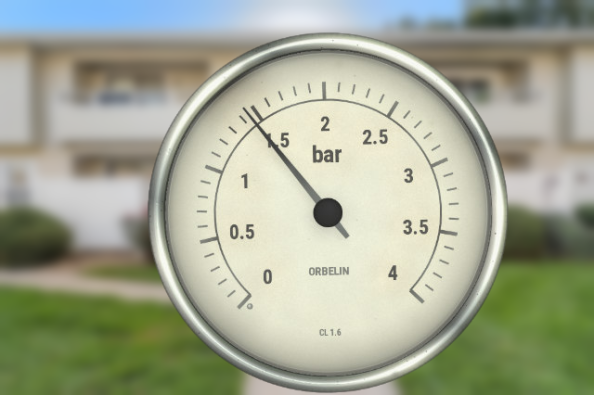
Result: 1.45 bar
